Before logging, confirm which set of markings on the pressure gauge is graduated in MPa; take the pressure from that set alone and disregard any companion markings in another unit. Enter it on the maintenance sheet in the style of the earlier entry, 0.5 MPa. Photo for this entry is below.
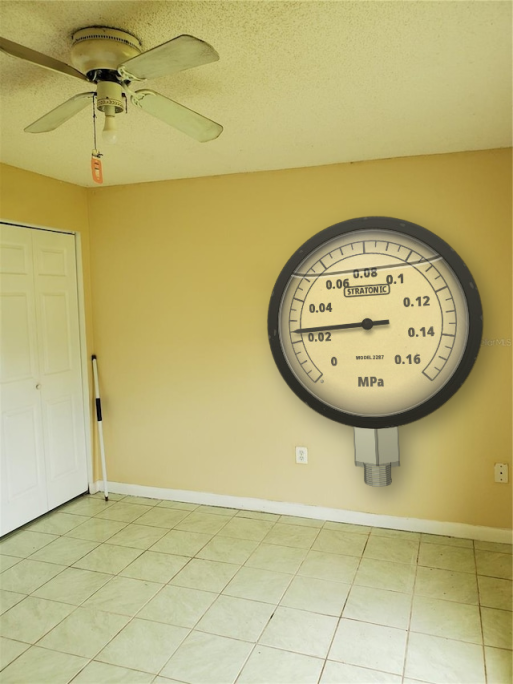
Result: 0.025 MPa
